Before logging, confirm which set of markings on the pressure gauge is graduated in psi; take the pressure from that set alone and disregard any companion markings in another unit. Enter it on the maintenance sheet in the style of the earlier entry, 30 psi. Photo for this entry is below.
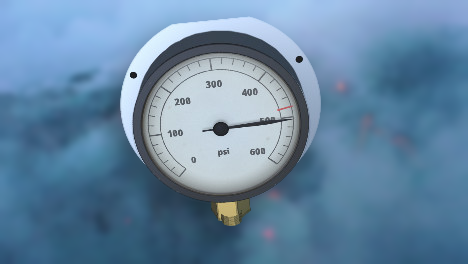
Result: 500 psi
